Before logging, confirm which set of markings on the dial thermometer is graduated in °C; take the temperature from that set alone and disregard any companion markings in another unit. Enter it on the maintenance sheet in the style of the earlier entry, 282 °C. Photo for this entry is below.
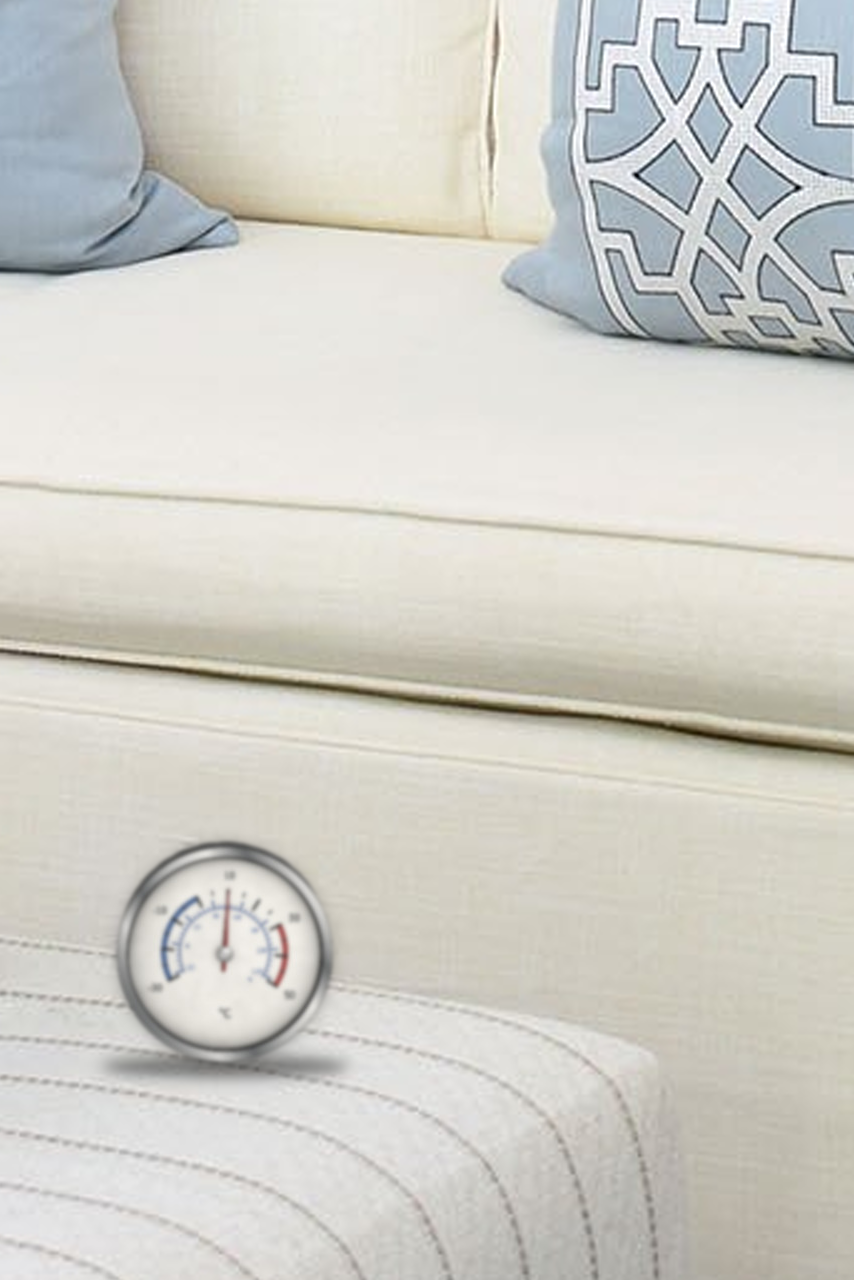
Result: 10 °C
